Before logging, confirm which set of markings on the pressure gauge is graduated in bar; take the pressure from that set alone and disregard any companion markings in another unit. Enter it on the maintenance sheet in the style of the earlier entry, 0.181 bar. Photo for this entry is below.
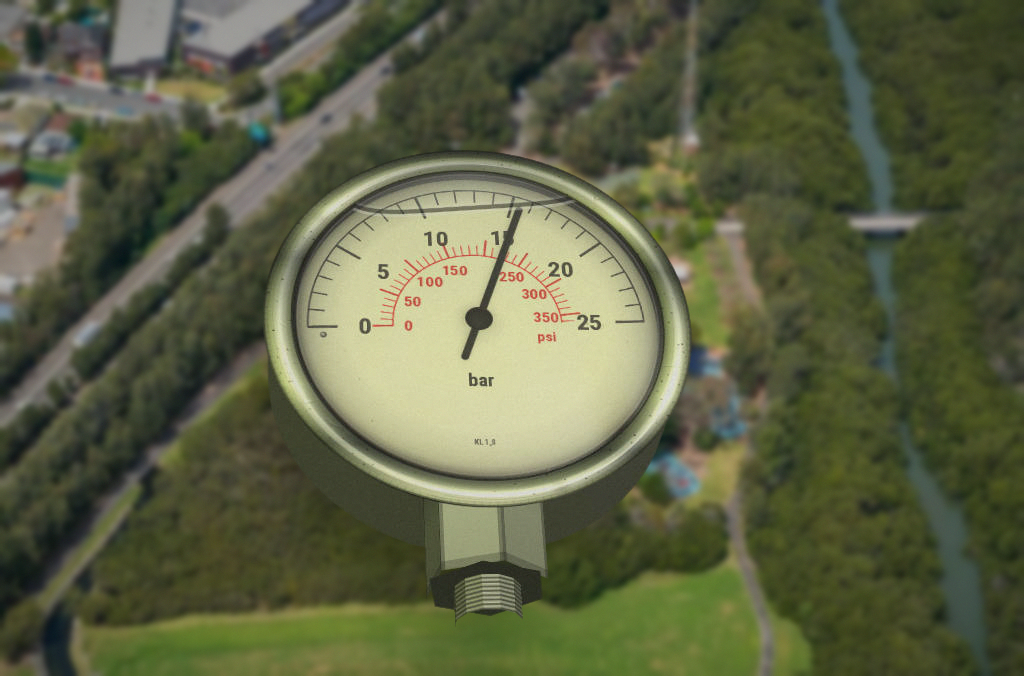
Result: 15.5 bar
